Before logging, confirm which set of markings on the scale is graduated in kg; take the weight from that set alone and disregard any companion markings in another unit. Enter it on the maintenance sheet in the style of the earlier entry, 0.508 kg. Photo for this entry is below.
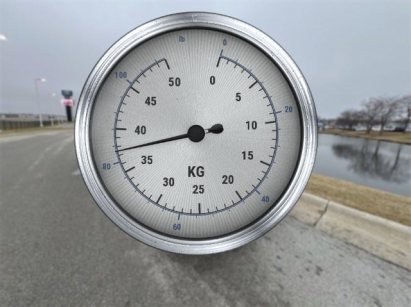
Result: 37.5 kg
